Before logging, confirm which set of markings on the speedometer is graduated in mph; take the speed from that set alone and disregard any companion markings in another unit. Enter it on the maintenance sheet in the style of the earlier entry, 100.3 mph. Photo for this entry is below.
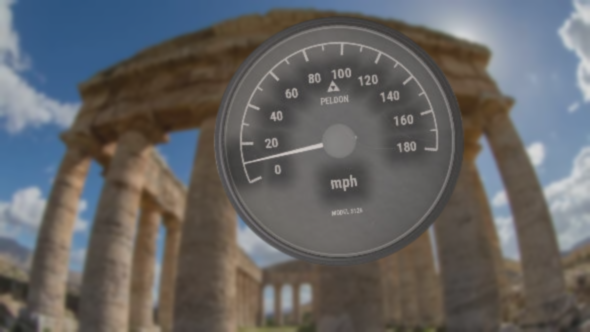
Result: 10 mph
